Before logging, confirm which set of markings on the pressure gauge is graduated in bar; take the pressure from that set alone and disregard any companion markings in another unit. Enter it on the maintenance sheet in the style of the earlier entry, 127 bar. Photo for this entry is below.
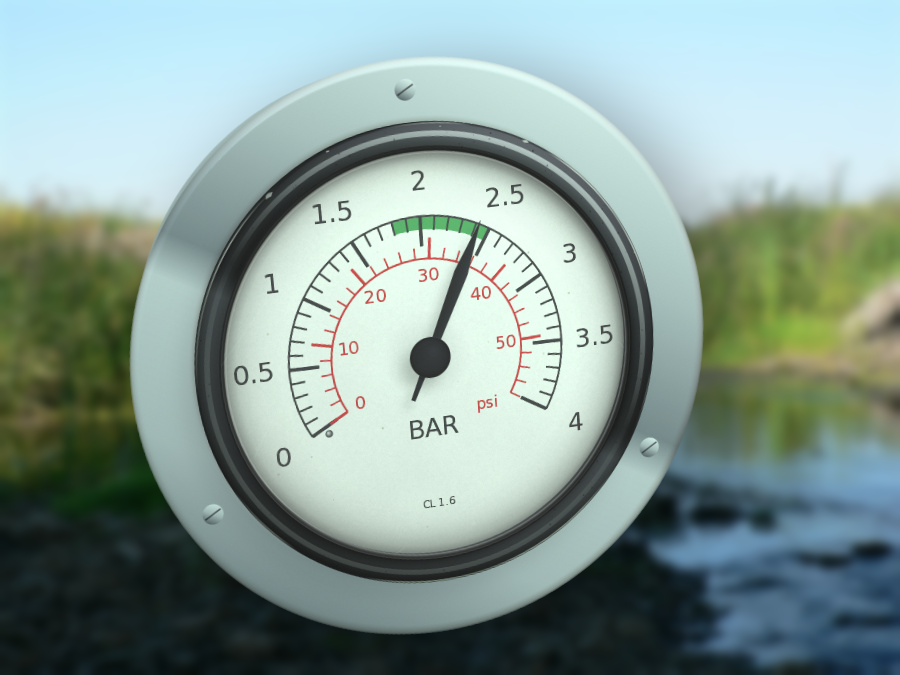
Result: 2.4 bar
